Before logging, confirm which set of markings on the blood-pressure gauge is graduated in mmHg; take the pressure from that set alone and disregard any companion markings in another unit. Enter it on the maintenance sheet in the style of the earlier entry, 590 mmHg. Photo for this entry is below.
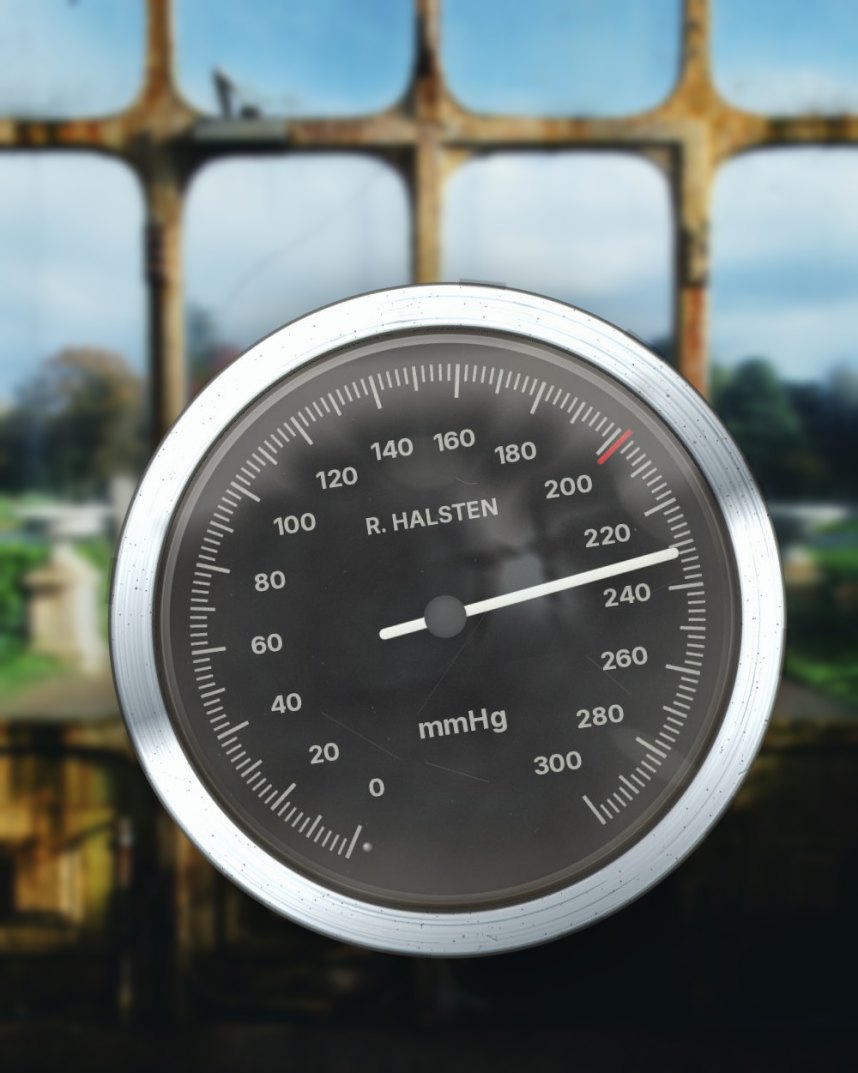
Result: 232 mmHg
